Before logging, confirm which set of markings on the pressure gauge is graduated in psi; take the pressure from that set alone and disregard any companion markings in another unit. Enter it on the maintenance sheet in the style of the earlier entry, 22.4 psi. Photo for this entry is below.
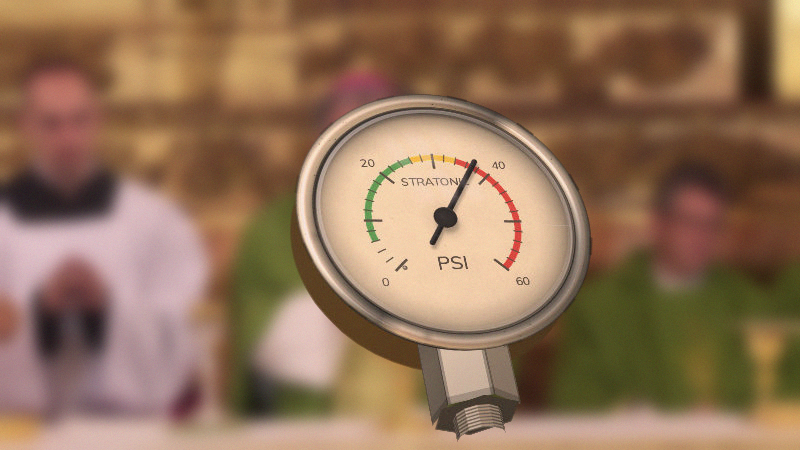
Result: 37 psi
